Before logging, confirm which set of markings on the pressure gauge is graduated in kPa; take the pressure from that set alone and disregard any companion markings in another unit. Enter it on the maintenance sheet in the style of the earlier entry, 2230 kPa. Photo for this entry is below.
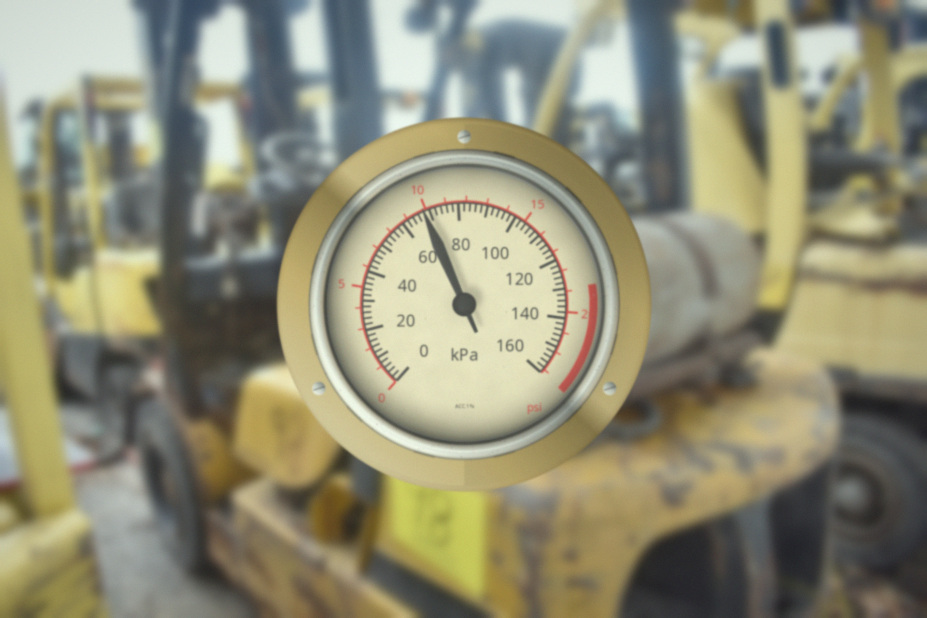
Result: 68 kPa
